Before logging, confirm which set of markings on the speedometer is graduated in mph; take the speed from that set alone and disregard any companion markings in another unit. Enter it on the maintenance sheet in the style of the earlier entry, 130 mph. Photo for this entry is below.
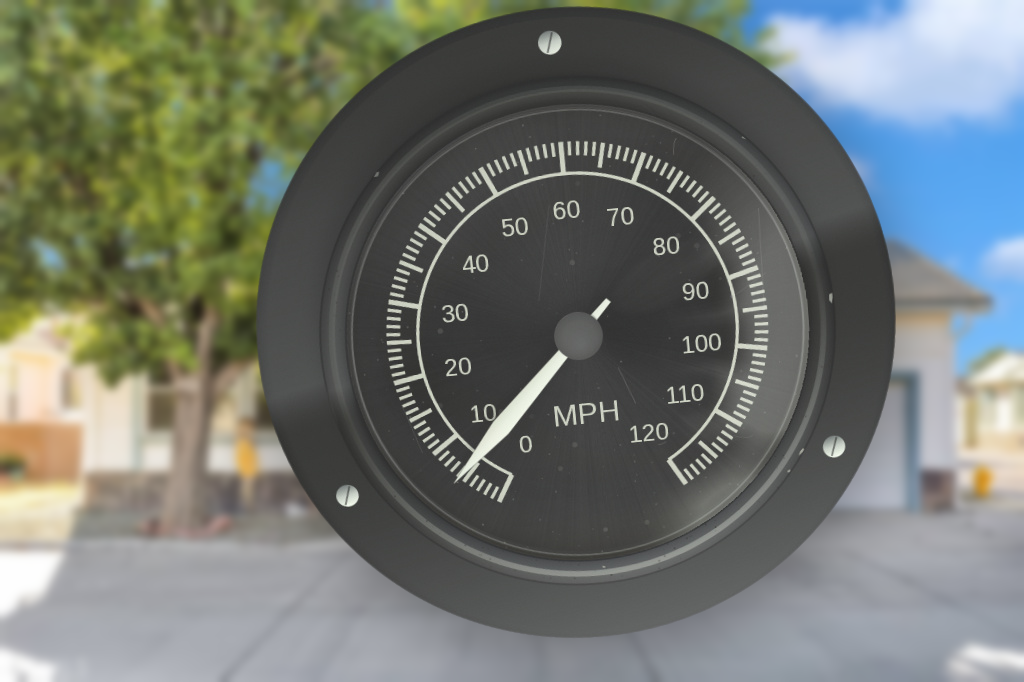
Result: 6 mph
